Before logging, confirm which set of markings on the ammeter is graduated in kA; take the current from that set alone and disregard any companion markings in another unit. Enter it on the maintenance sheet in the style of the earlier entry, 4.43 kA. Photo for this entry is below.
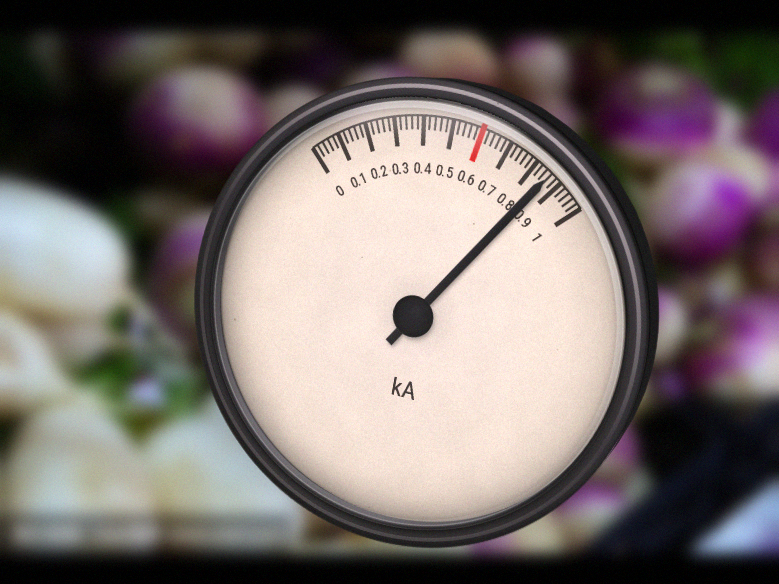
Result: 0.86 kA
